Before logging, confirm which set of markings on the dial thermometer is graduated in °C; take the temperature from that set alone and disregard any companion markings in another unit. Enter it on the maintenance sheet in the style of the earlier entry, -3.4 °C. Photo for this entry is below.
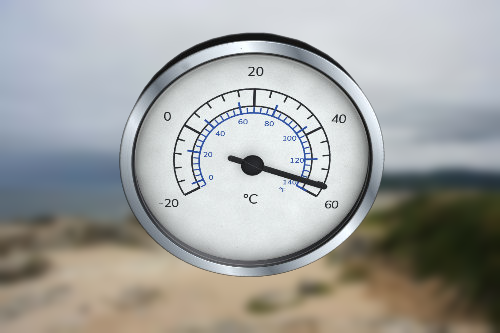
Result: 56 °C
